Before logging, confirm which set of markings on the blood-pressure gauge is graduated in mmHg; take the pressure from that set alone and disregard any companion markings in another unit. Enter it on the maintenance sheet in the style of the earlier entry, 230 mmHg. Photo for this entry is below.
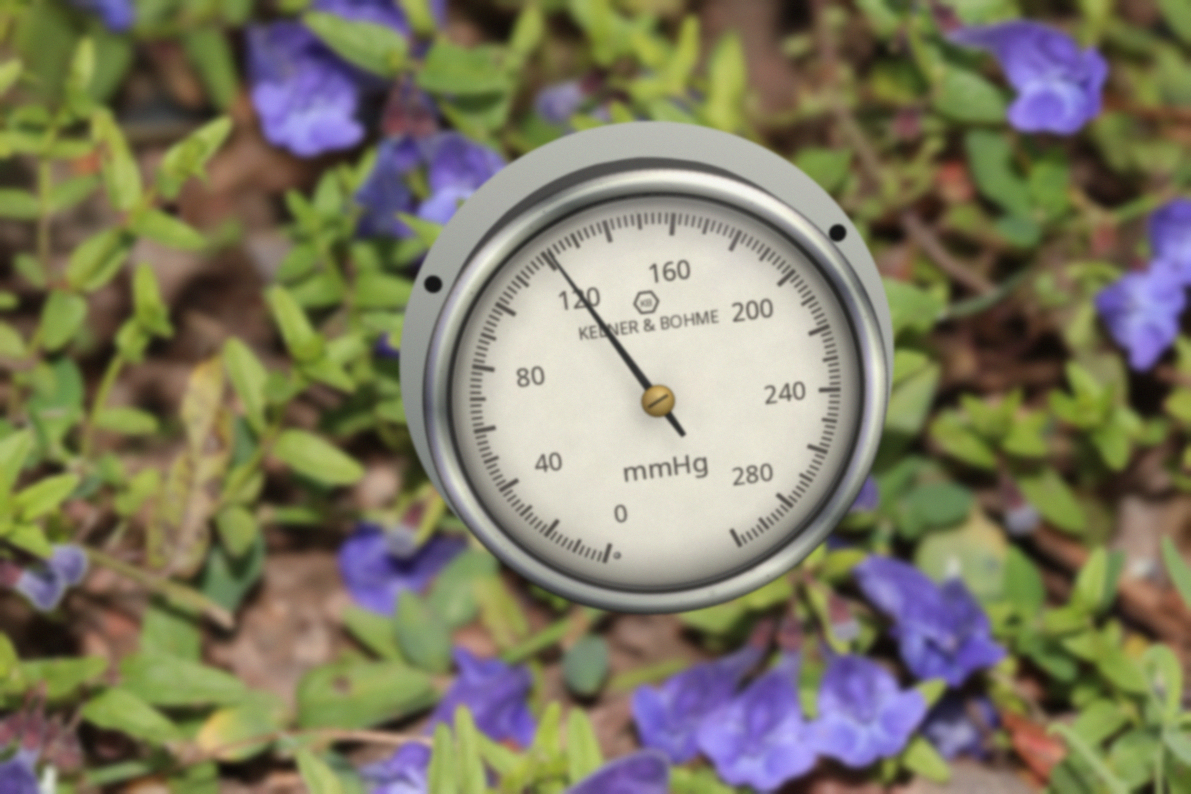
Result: 122 mmHg
